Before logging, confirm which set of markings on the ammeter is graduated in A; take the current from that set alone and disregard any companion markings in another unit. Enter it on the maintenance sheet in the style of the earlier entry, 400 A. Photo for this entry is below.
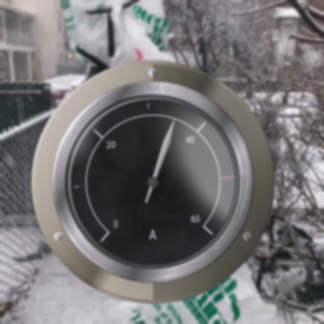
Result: 35 A
